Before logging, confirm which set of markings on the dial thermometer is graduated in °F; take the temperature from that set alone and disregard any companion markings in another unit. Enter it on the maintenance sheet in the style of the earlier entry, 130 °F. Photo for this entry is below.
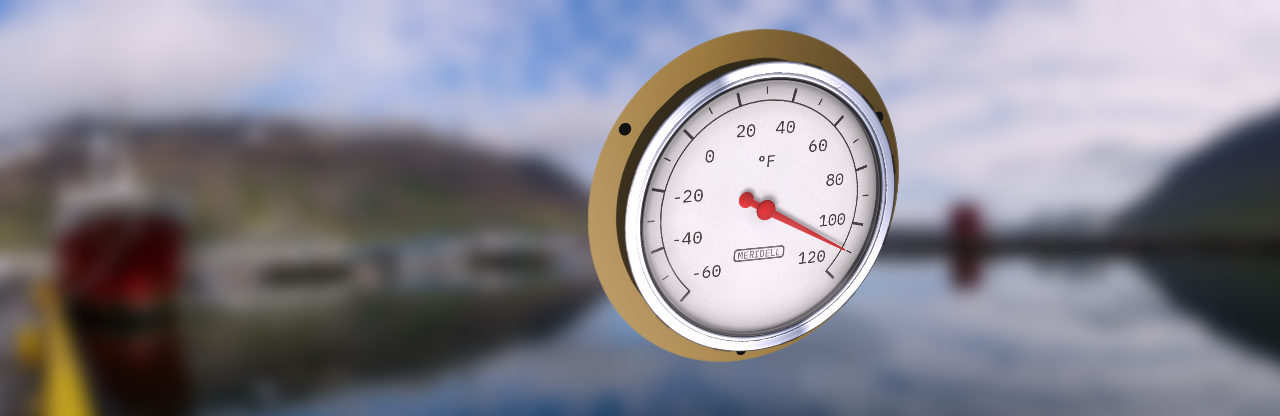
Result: 110 °F
